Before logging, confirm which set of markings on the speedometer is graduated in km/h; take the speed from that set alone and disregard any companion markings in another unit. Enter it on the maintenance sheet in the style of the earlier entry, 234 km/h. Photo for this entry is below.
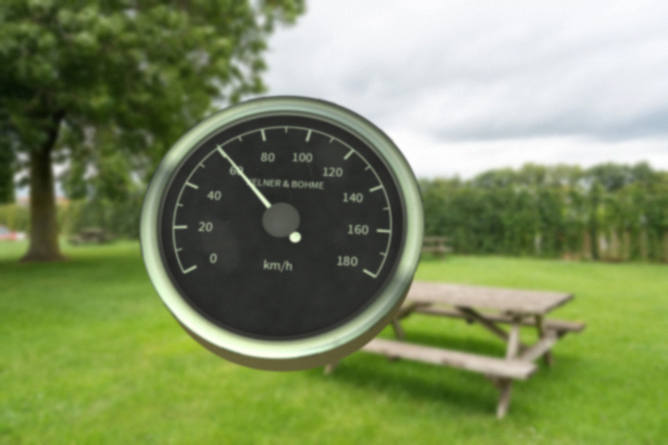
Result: 60 km/h
